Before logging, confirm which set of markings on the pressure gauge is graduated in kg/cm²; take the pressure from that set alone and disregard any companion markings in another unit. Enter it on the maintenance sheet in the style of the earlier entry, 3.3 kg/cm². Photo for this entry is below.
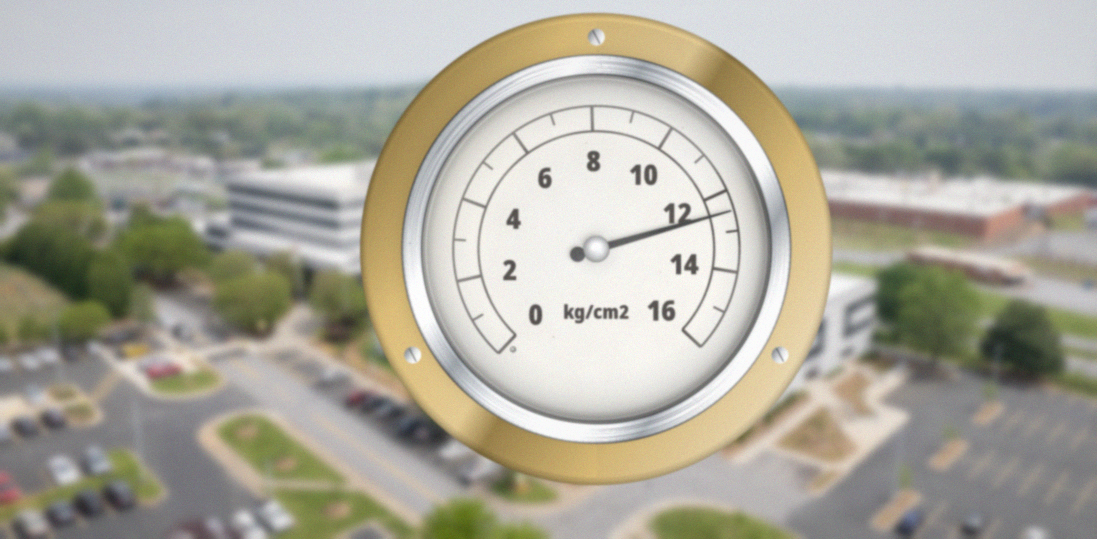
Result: 12.5 kg/cm²
